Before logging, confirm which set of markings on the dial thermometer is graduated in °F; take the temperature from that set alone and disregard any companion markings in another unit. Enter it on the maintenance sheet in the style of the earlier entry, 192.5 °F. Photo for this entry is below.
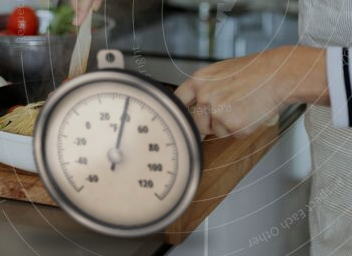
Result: 40 °F
